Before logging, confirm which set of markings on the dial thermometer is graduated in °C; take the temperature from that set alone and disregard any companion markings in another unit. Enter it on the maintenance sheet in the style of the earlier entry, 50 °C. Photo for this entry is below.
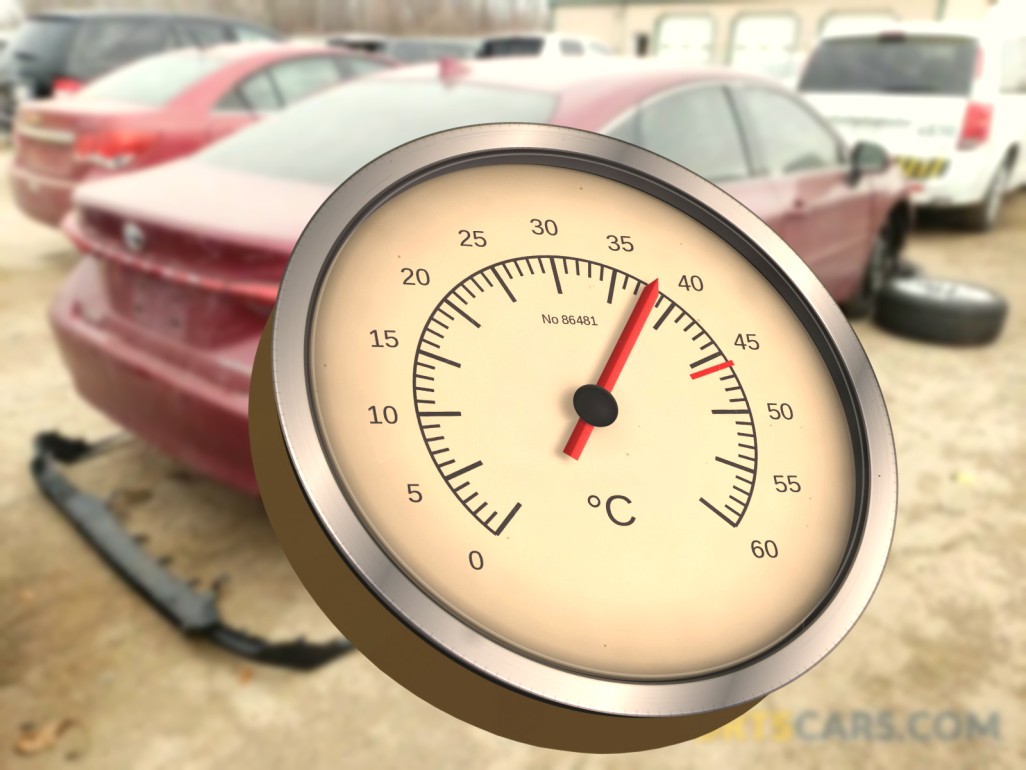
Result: 38 °C
